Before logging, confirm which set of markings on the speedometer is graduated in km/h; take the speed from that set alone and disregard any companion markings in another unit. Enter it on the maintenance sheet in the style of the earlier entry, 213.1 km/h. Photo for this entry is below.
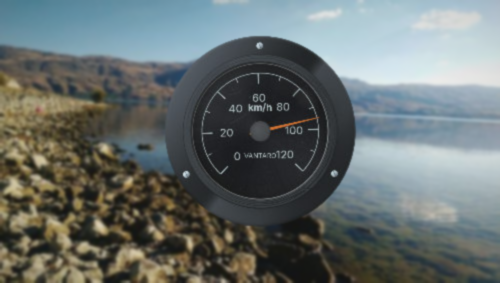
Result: 95 km/h
